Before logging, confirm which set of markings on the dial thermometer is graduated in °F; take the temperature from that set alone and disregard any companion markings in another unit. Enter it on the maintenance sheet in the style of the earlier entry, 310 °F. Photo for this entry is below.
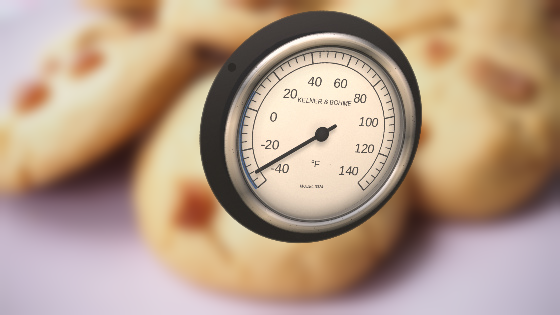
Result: -32 °F
